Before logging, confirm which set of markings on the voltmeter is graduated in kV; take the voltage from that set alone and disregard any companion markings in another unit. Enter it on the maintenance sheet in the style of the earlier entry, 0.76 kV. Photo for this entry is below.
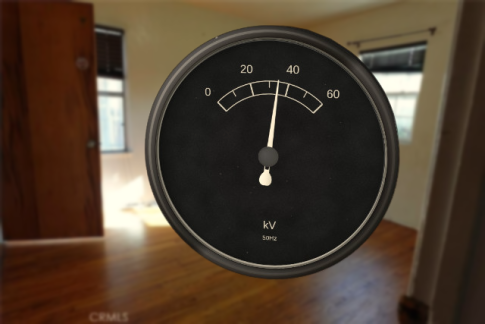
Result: 35 kV
